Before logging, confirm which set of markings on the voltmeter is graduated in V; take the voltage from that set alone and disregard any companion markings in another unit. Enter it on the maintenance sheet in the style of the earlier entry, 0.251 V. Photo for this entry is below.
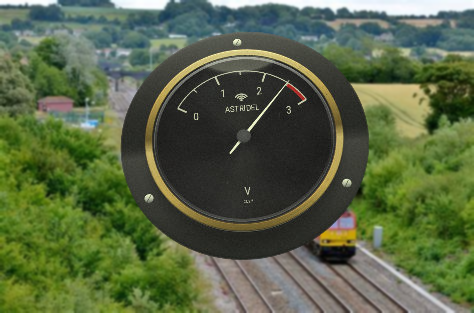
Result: 2.5 V
